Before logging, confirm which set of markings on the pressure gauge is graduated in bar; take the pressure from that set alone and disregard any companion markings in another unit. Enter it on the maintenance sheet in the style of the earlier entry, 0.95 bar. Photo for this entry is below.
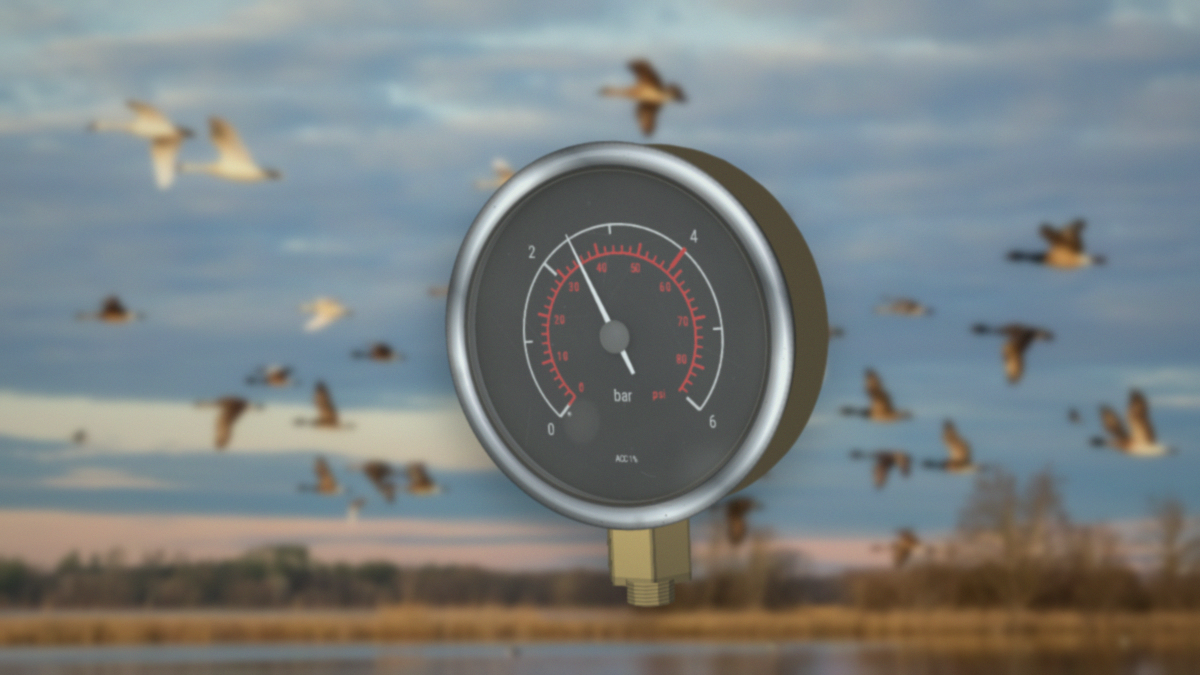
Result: 2.5 bar
